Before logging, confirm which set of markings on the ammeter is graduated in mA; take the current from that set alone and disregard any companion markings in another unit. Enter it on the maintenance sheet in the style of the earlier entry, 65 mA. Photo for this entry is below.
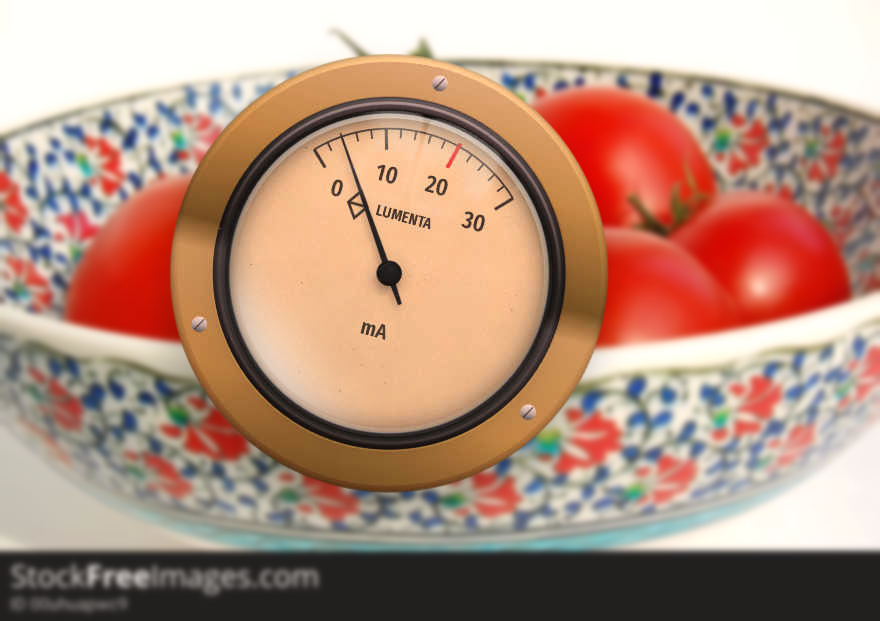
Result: 4 mA
